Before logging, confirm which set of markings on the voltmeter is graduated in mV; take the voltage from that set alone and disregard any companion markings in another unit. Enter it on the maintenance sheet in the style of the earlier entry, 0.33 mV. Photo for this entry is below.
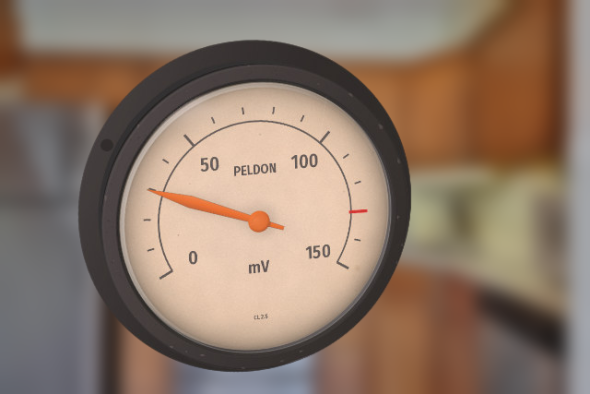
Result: 30 mV
